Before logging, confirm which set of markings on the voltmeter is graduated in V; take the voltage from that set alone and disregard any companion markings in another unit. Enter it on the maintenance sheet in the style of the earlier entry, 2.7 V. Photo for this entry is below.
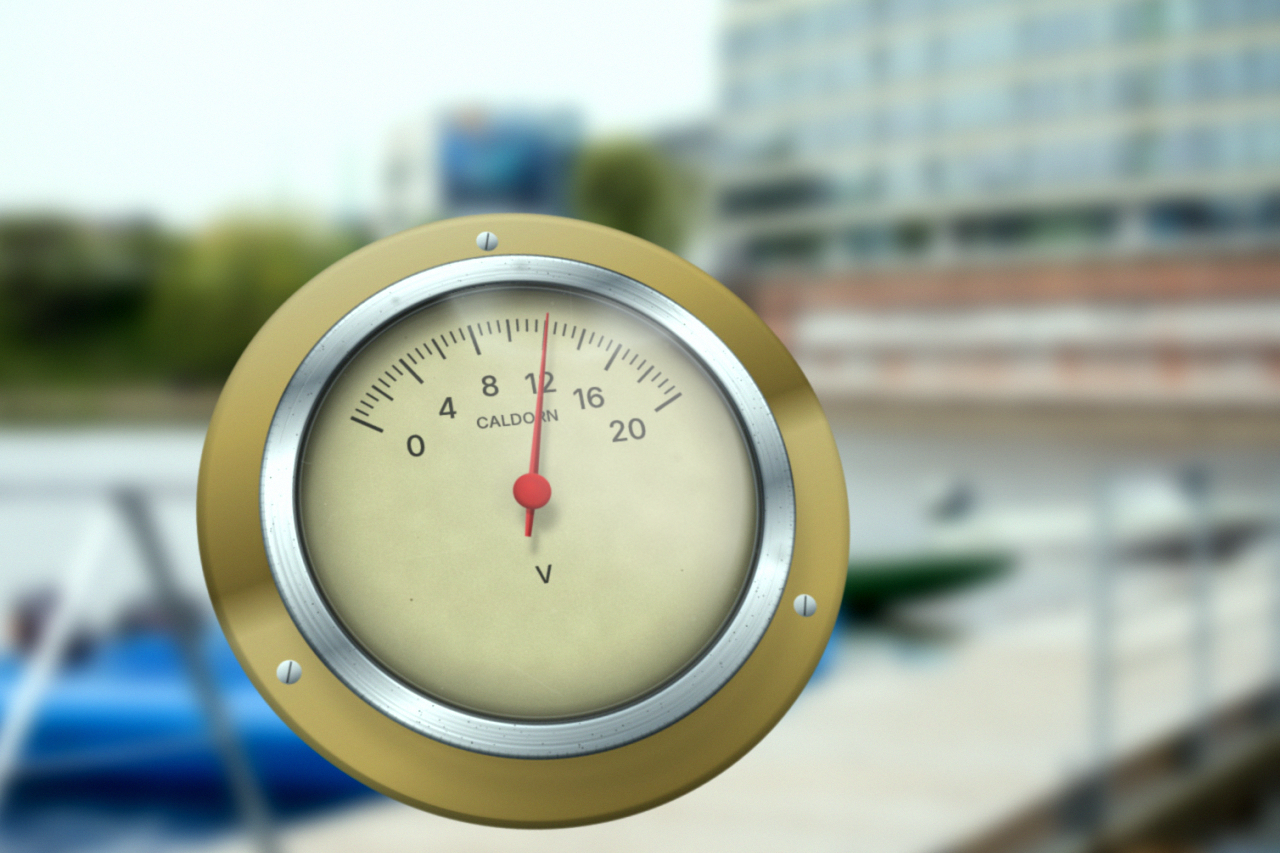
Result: 12 V
